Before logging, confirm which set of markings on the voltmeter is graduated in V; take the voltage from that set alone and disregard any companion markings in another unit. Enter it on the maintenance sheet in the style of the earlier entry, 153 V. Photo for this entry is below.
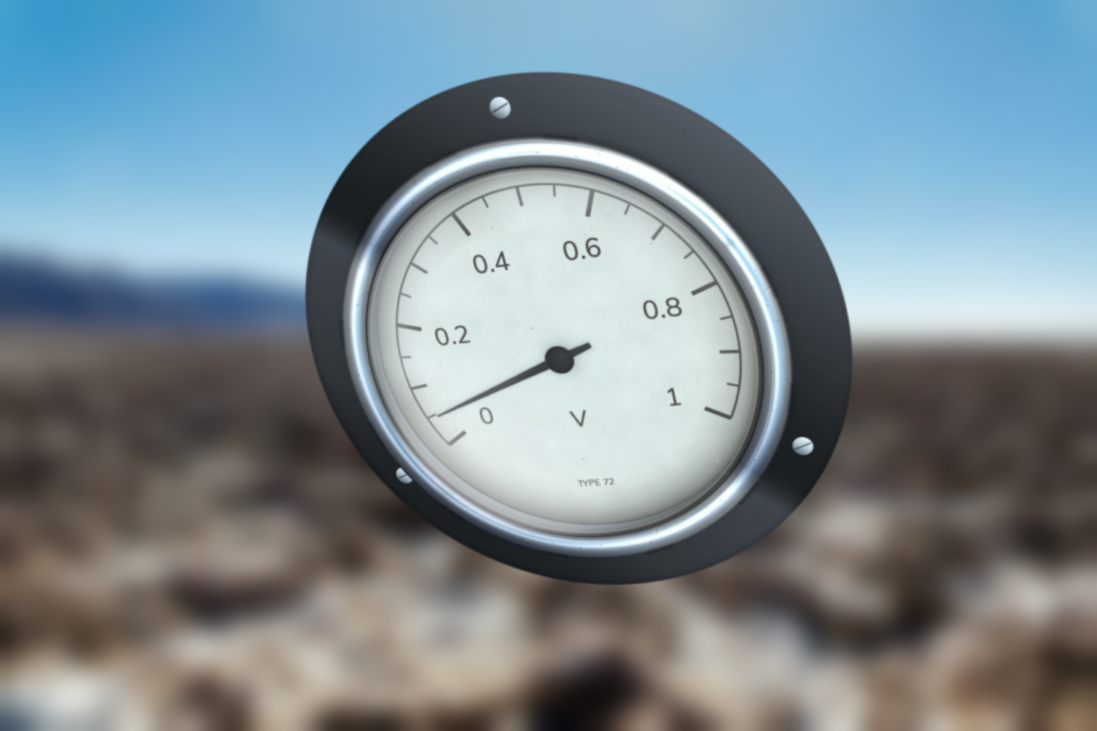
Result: 0.05 V
